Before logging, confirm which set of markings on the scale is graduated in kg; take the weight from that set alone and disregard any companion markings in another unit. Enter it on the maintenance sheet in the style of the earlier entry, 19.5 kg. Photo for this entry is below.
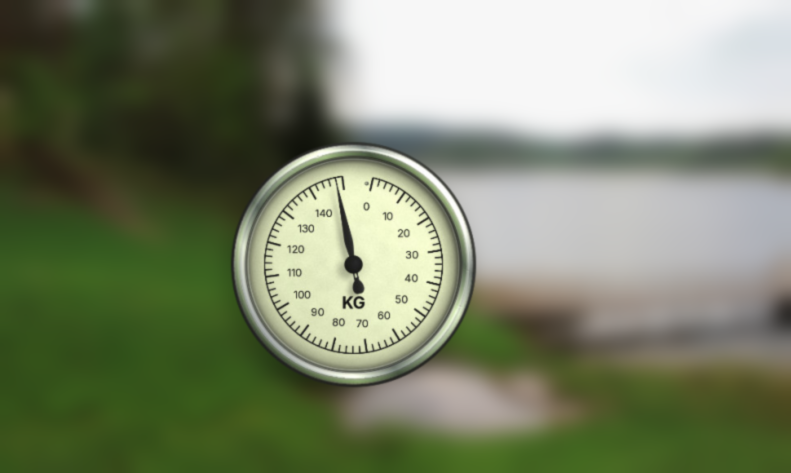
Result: 148 kg
